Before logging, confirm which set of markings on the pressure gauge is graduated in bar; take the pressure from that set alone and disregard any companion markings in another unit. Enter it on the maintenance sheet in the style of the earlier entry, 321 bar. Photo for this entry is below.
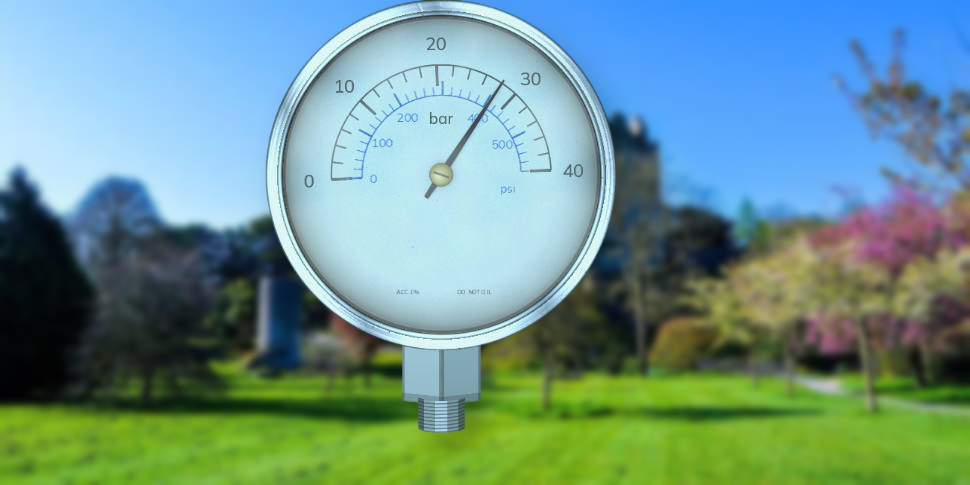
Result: 28 bar
